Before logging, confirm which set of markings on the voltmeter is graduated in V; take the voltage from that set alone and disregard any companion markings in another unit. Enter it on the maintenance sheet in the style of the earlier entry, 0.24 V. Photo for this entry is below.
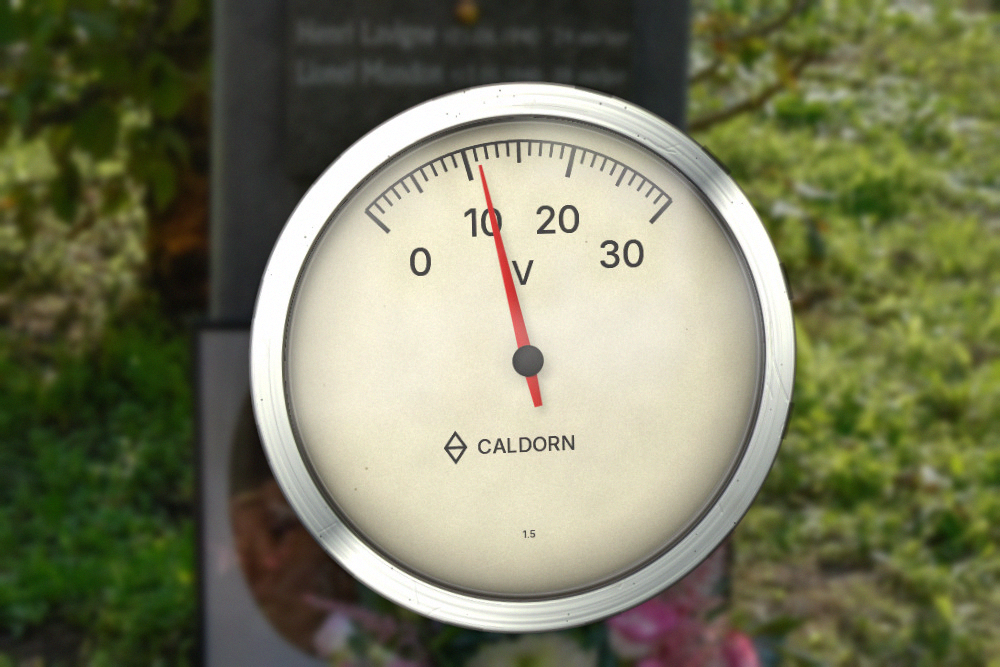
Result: 11 V
